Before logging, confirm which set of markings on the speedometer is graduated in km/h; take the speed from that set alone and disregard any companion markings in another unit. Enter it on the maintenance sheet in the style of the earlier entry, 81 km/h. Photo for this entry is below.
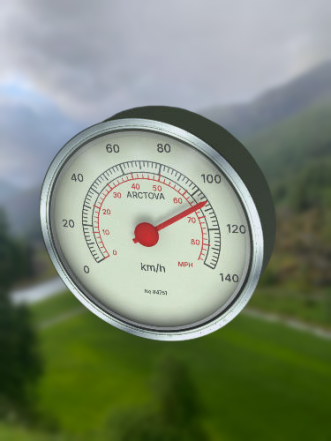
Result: 106 km/h
